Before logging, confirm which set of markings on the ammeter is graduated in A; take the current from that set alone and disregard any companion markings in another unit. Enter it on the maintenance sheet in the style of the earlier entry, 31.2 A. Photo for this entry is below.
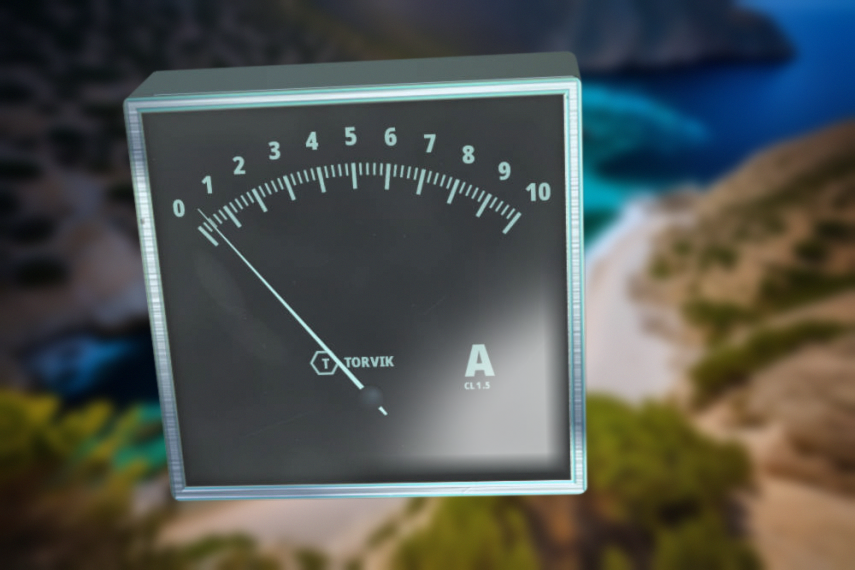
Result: 0.4 A
